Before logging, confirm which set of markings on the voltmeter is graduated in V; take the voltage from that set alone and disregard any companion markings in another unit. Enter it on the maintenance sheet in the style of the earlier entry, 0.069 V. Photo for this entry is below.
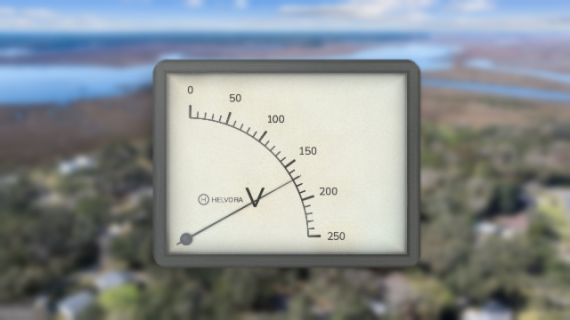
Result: 170 V
